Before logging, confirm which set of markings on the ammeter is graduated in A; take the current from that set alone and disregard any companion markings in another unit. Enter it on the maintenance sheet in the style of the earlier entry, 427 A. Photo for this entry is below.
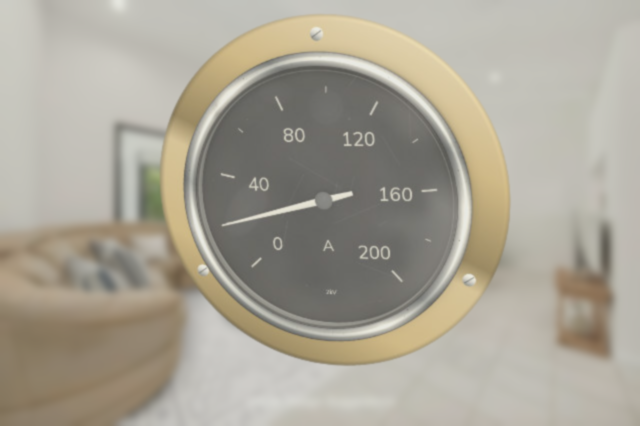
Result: 20 A
